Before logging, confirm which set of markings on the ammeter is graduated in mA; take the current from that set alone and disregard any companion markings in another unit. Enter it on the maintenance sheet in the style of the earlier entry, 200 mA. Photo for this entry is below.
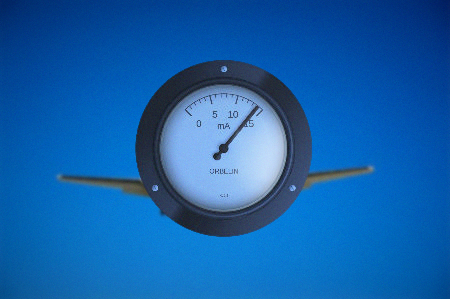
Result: 14 mA
